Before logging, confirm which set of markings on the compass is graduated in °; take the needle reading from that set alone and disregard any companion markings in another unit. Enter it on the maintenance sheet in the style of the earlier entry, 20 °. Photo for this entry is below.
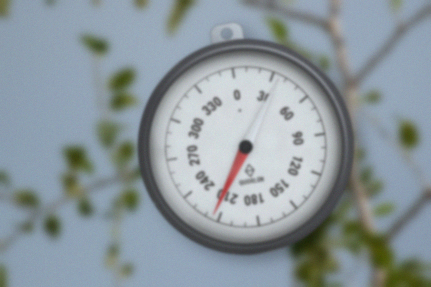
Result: 215 °
